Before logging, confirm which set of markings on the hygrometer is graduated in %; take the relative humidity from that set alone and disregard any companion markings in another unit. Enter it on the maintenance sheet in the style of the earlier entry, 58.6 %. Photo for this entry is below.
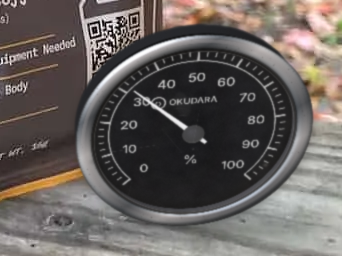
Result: 32 %
